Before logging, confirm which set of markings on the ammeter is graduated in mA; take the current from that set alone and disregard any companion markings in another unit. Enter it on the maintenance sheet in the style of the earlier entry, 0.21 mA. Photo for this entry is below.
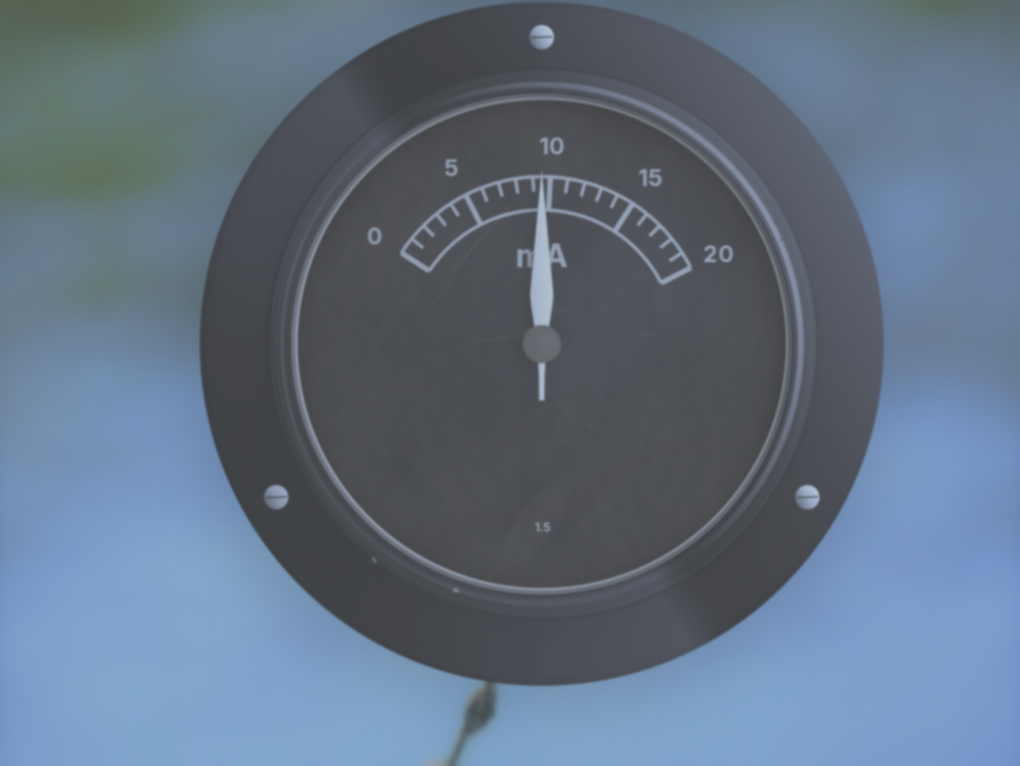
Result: 9.5 mA
